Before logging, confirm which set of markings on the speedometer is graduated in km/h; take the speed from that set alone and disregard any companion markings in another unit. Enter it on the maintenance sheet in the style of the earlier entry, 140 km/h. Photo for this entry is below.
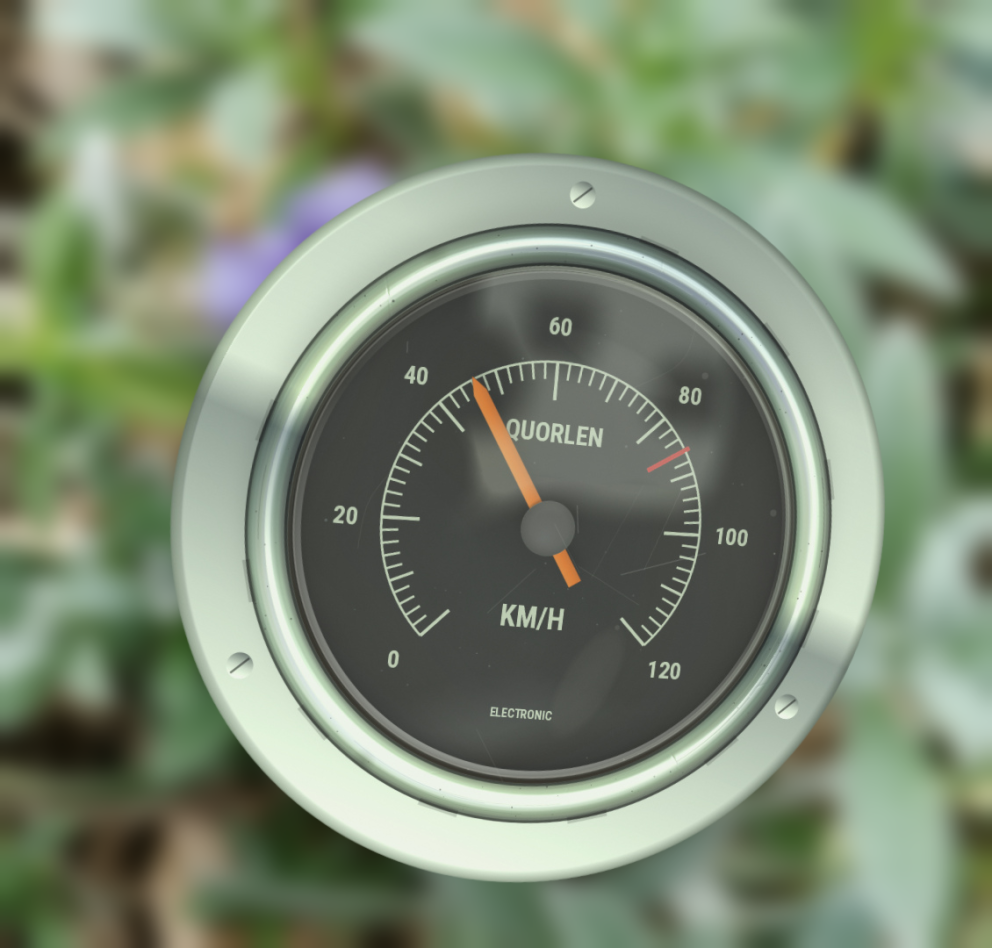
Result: 46 km/h
